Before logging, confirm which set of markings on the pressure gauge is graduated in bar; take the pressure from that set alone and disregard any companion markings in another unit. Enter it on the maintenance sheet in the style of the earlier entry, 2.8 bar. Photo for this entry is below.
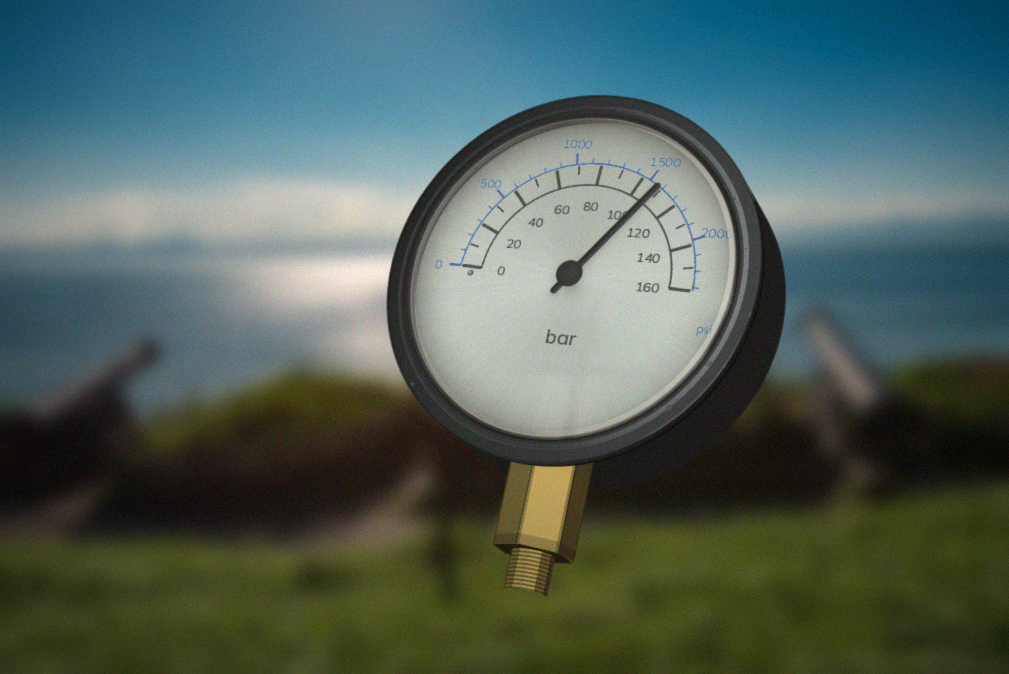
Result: 110 bar
